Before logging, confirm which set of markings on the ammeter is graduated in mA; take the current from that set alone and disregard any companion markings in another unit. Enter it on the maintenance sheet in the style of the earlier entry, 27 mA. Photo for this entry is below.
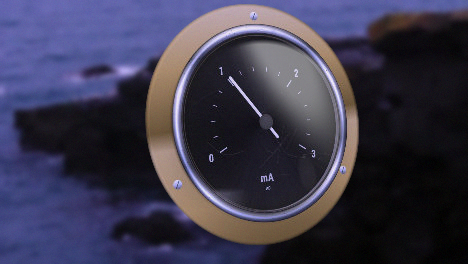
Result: 1 mA
